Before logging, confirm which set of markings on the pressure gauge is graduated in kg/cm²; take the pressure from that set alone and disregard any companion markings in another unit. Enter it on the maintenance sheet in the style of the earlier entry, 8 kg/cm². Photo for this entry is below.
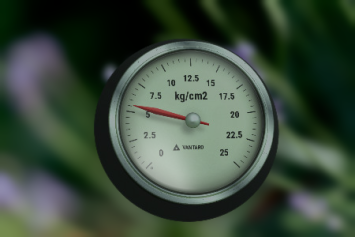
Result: 5.5 kg/cm²
